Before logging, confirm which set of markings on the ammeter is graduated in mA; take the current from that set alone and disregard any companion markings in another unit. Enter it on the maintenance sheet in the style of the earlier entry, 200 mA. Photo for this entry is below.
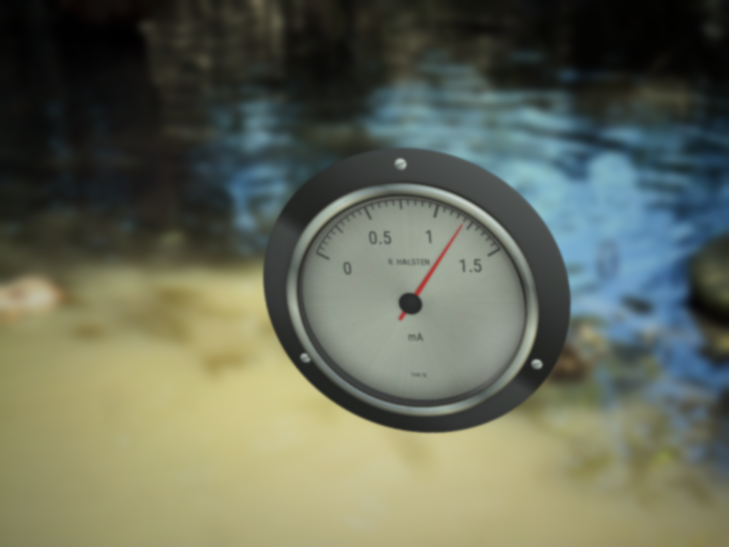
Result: 1.2 mA
